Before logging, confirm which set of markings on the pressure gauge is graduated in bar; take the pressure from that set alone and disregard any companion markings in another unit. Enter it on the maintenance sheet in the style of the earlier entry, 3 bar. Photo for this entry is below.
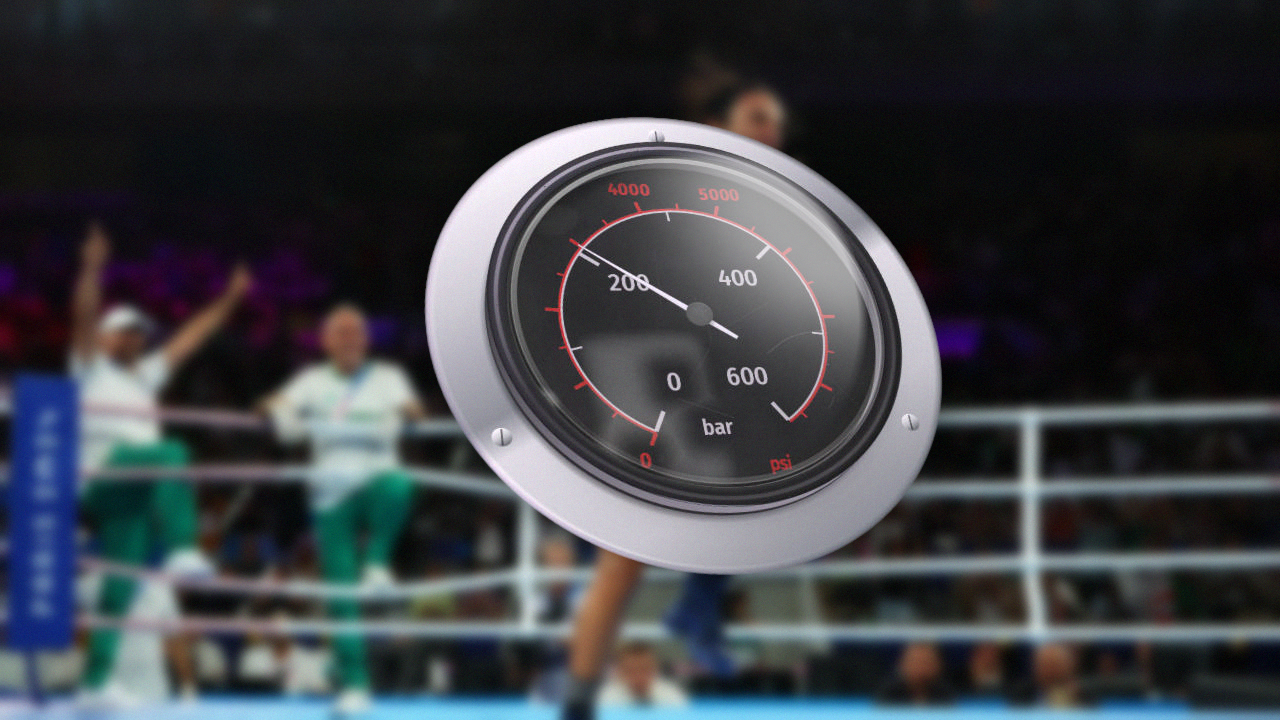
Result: 200 bar
